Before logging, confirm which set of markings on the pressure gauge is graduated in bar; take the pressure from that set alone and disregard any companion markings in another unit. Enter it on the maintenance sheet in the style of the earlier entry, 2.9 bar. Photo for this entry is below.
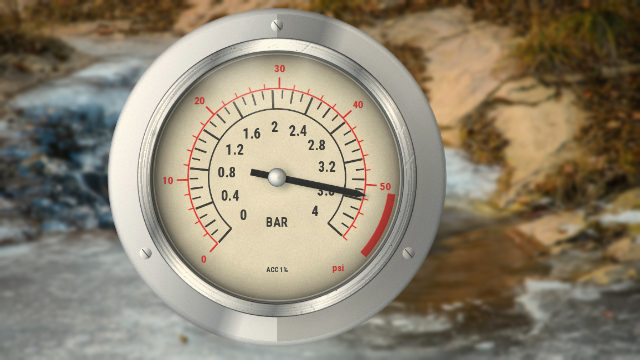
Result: 3.55 bar
